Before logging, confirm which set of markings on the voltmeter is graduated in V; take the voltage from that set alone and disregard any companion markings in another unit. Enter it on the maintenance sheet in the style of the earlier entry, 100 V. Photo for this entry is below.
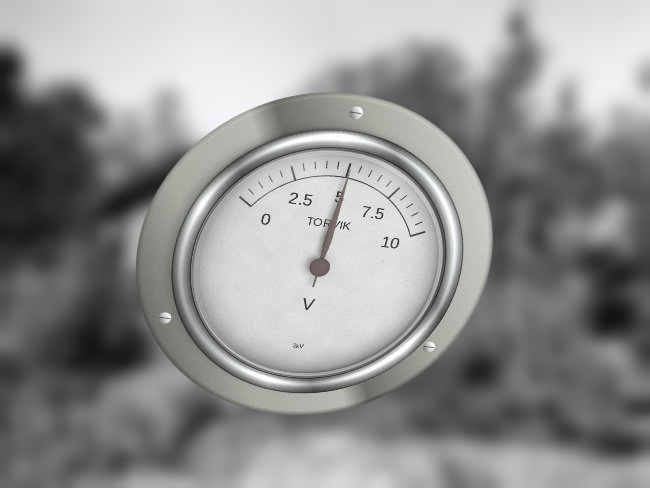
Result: 5 V
